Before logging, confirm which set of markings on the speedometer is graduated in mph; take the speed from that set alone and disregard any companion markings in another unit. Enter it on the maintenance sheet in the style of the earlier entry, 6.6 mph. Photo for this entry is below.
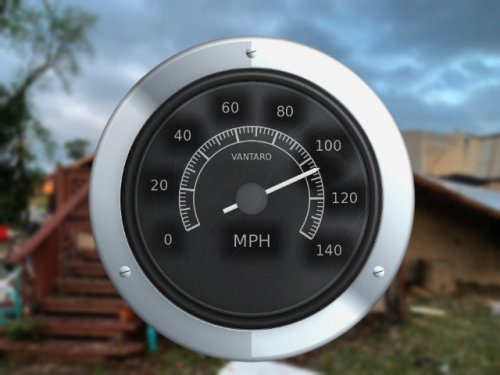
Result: 106 mph
